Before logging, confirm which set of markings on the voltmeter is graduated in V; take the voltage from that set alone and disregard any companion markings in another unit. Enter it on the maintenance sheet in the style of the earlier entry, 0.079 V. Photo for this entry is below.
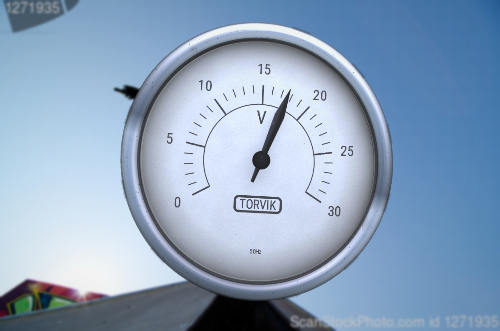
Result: 17.5 V
